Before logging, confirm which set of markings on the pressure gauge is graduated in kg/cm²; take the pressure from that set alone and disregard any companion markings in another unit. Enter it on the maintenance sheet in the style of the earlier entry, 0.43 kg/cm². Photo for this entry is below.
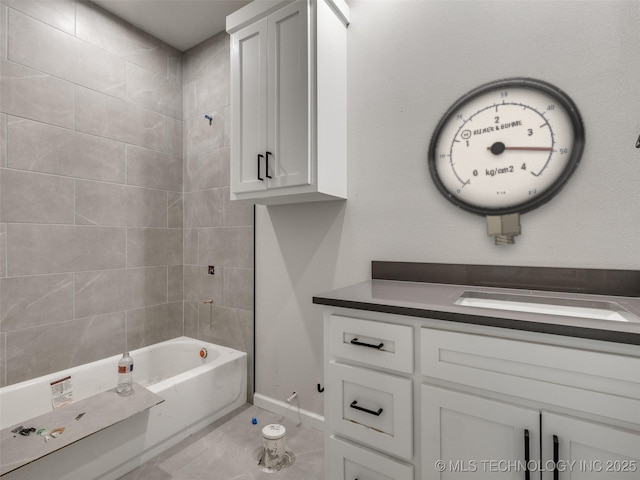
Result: 3.5 kg/cm²
